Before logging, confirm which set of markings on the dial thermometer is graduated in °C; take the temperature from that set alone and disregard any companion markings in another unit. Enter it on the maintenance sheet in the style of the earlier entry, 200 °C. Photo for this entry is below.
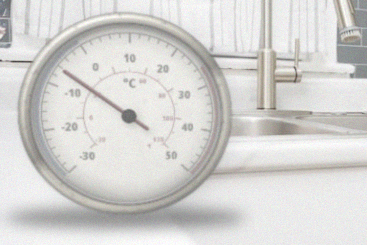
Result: -6 °C
